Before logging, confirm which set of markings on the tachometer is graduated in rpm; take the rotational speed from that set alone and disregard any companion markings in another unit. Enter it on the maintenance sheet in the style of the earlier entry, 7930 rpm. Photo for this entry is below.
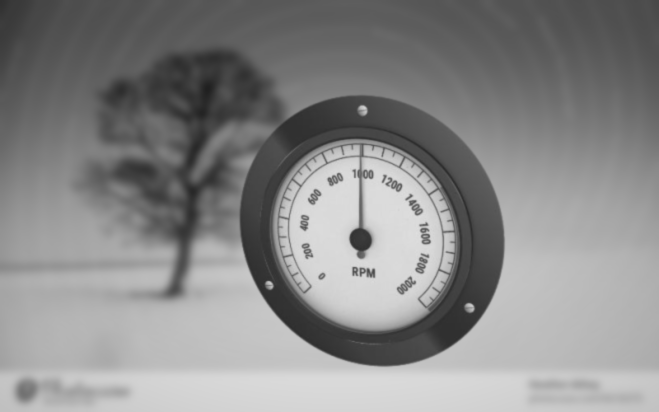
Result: 1000 rpm
